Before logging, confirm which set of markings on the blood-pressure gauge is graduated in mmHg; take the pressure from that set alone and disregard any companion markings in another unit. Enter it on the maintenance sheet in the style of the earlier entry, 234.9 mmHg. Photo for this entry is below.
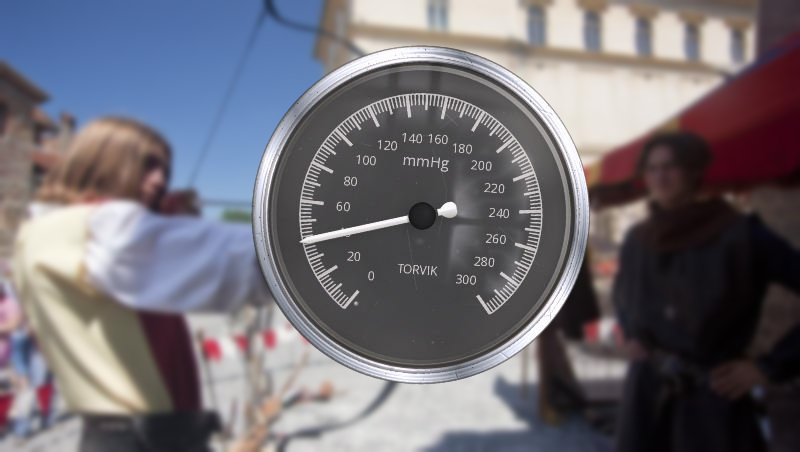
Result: 40 mmHg
